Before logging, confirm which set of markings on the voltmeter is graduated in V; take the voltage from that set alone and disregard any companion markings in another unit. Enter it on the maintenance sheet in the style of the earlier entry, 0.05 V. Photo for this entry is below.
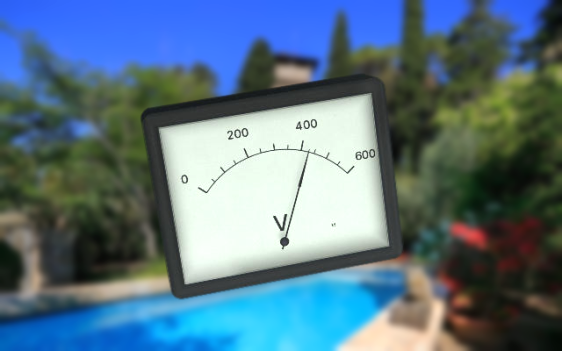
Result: 425 V
